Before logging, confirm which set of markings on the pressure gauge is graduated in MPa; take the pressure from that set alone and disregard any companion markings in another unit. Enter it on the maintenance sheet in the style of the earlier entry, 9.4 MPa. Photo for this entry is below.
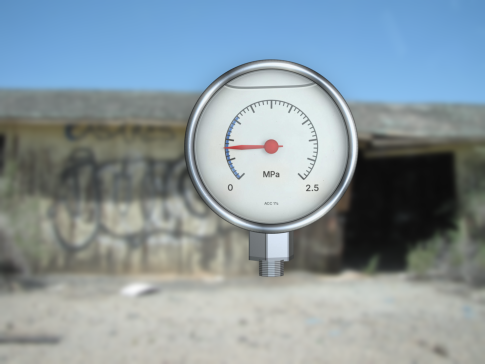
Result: 0.4 MPa
